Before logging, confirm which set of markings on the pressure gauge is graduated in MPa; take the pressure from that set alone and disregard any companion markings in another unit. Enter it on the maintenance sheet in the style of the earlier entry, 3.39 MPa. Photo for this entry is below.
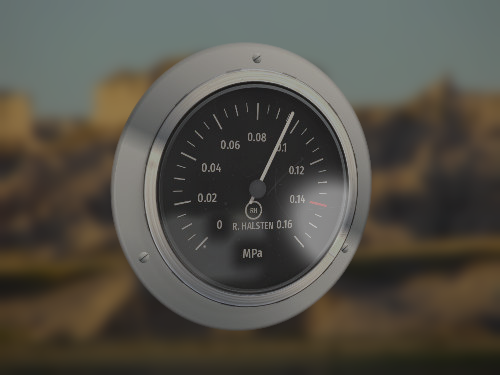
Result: 0.095 MPa
